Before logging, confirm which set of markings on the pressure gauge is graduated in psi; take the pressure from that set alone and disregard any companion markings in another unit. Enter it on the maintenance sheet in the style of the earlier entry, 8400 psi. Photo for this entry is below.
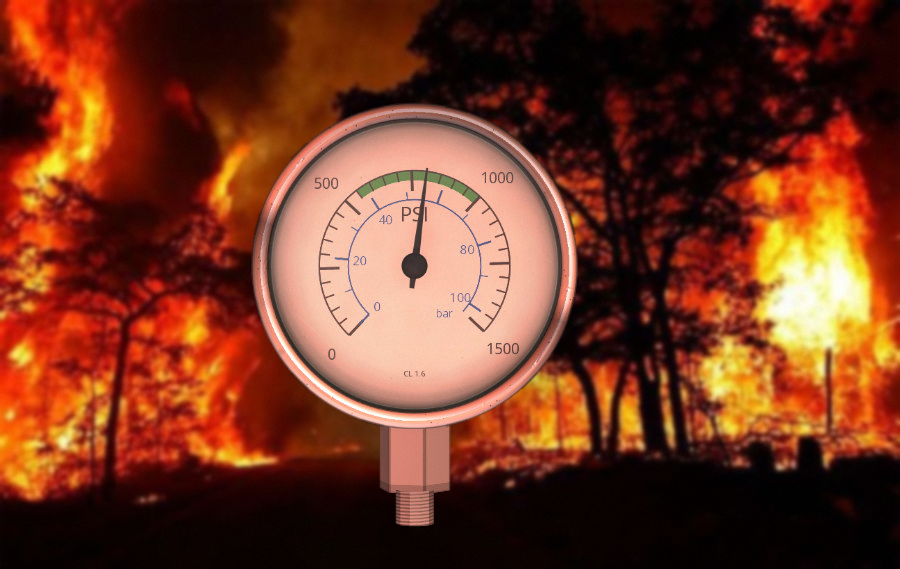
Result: 800 psi
